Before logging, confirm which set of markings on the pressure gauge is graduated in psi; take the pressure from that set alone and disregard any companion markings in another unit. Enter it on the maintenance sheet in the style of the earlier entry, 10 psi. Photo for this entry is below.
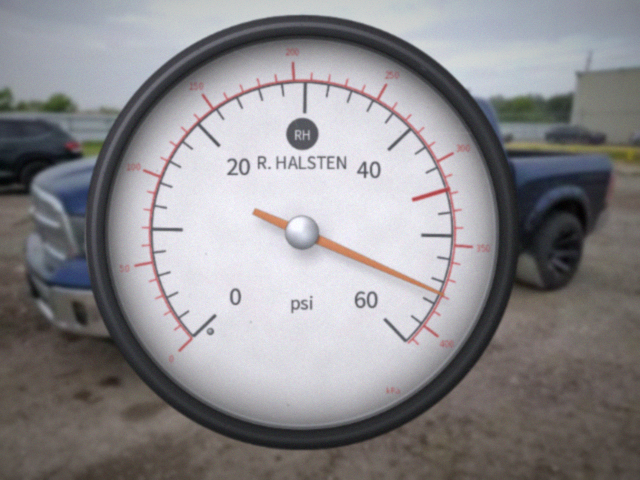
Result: 55 psi
